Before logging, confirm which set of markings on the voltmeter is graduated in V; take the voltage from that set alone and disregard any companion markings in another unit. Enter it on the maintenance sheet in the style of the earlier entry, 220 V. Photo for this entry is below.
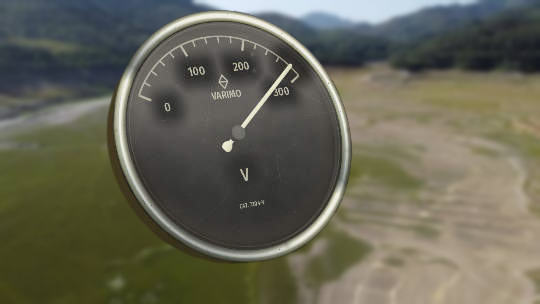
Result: 280 V
